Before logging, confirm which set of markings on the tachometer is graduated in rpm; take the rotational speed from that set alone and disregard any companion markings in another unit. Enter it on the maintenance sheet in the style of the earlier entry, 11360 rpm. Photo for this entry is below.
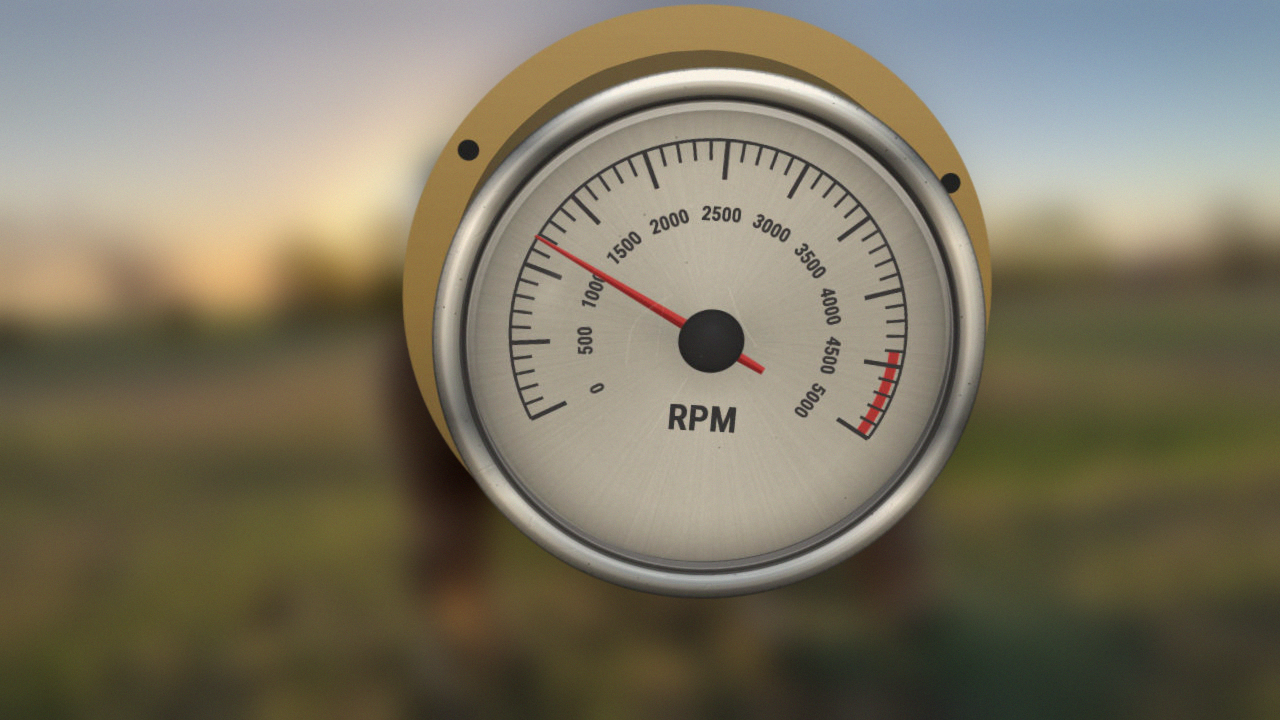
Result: 1200 rpm
